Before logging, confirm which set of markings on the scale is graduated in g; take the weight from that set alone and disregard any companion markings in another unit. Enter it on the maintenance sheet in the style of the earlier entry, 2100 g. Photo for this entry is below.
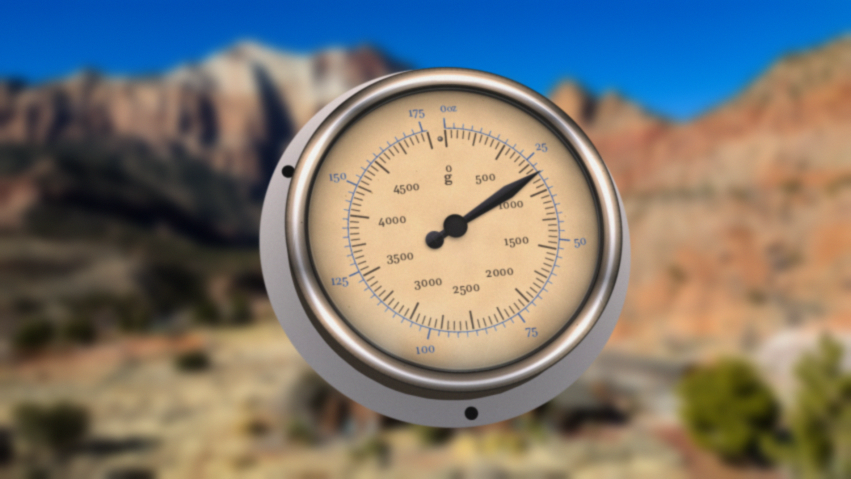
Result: 850 g
